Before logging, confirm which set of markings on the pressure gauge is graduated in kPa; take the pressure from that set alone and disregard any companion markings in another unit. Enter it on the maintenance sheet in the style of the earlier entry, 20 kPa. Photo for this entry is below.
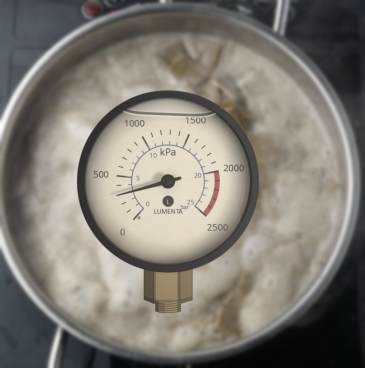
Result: 300 kPa
